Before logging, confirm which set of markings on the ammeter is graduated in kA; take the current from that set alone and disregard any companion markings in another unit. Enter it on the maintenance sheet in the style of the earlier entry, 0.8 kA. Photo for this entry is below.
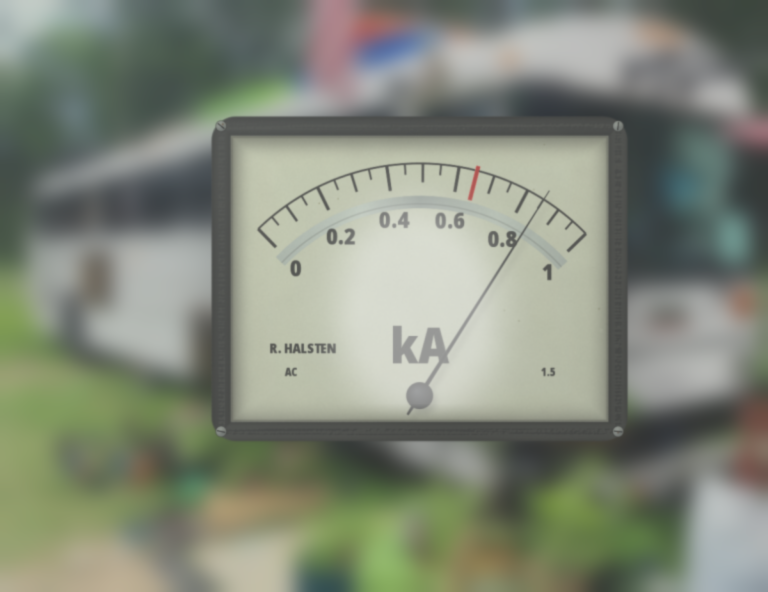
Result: 0.85 kA
